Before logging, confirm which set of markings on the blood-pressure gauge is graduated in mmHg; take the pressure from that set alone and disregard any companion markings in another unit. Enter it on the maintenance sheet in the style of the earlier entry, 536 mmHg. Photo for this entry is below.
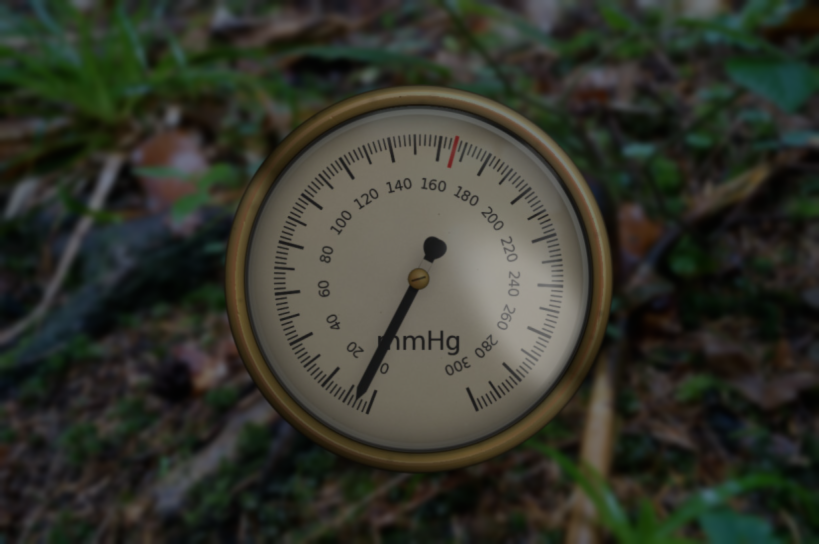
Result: 6 mmHg
